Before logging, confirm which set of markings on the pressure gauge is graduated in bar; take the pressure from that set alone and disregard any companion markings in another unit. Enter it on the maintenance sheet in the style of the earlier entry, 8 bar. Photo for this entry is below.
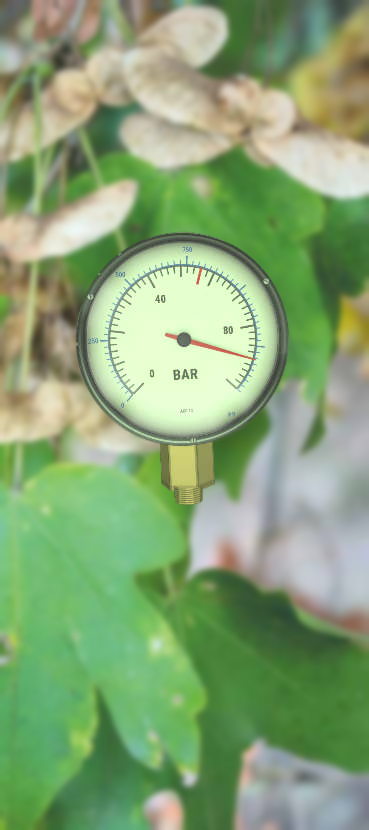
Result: 90 bar
